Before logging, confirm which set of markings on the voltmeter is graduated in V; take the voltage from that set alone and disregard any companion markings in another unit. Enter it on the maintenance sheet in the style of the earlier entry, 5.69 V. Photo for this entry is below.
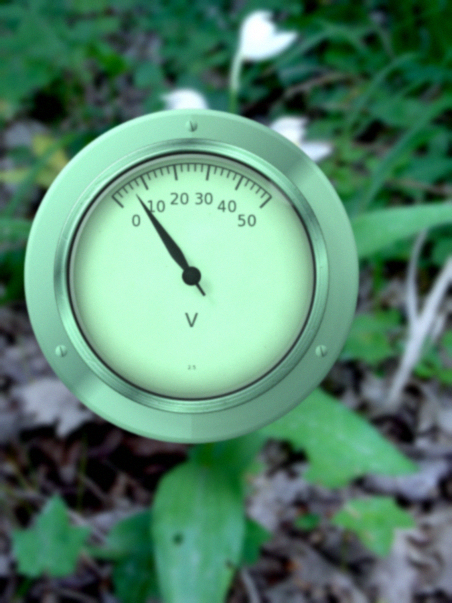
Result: 6 V
